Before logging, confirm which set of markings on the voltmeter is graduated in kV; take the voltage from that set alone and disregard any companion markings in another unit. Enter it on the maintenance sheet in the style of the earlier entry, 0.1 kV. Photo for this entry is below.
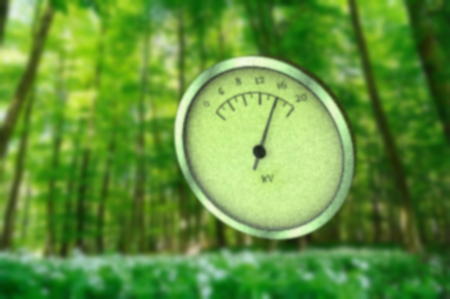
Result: 16 kV
